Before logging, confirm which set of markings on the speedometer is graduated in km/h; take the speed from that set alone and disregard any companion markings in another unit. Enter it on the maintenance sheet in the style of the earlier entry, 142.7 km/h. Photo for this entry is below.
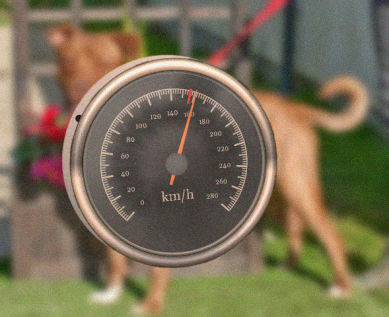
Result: 160 km/h
